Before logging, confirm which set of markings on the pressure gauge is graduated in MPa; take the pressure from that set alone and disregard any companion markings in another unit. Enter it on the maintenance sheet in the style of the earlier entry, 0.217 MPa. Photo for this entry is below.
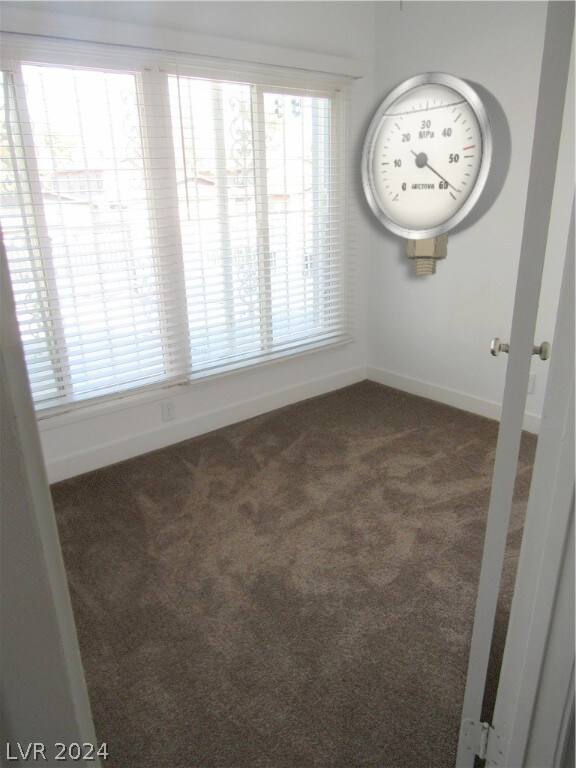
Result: 58 MPa
